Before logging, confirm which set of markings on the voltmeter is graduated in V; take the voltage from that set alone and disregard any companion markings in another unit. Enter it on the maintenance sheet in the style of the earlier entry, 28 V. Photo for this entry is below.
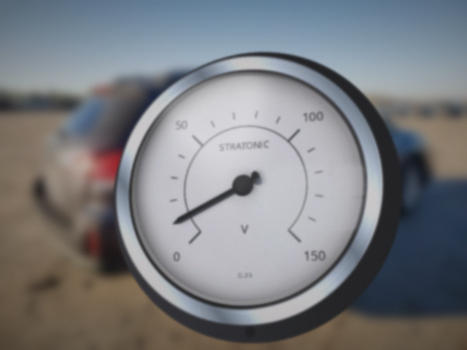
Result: 10 V
